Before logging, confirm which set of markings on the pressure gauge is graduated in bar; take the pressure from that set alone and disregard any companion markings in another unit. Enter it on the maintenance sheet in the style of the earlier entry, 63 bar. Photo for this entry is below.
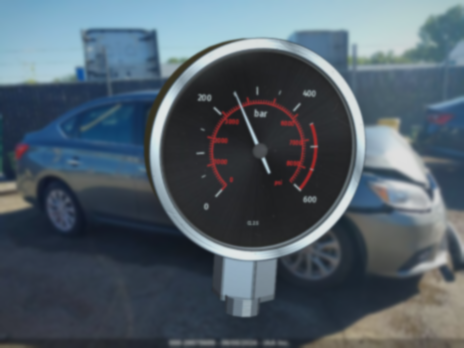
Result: 250 bar
